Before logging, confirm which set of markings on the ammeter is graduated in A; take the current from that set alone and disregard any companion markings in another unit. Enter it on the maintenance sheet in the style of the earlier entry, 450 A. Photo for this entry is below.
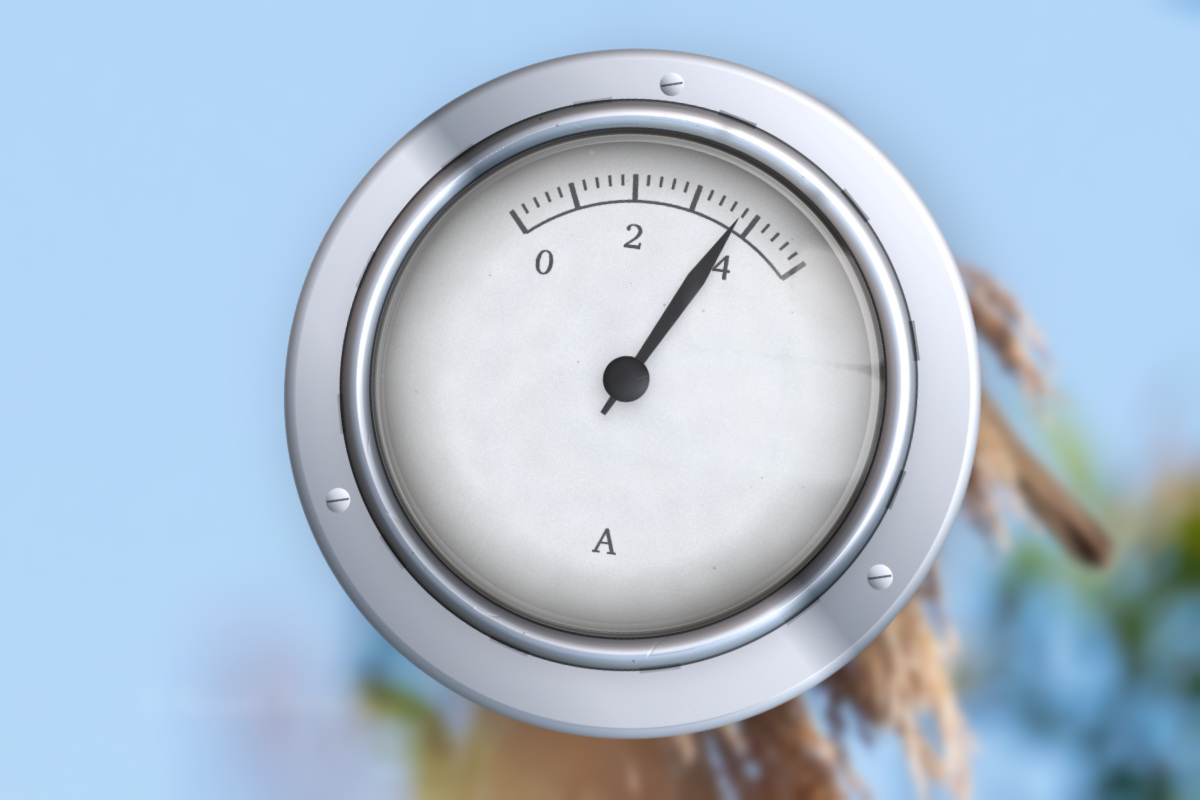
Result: 3.8 A
